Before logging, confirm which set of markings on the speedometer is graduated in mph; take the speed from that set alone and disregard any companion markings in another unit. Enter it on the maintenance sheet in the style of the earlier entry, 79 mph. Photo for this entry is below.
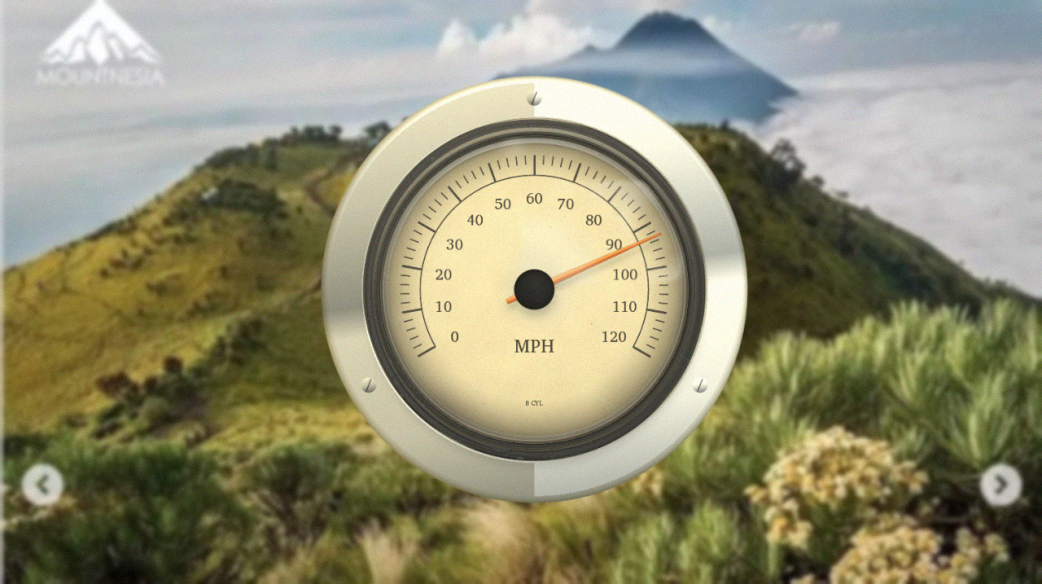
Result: 93 mph
